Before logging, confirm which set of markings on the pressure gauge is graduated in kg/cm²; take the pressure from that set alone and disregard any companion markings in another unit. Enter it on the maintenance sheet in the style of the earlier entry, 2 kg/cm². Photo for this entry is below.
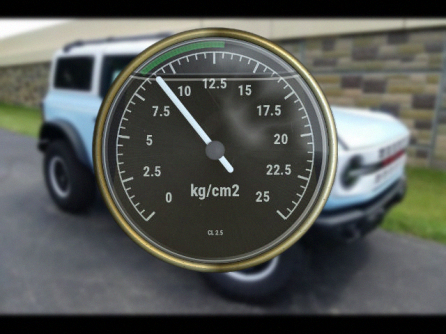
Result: 9 kg/cm²
